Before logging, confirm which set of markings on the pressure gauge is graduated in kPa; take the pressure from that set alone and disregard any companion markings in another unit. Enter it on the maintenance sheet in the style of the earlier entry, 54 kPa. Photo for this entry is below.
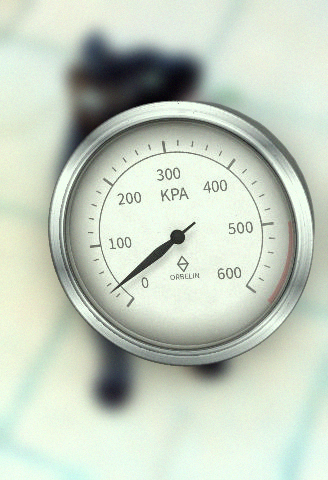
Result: 30 kPa
